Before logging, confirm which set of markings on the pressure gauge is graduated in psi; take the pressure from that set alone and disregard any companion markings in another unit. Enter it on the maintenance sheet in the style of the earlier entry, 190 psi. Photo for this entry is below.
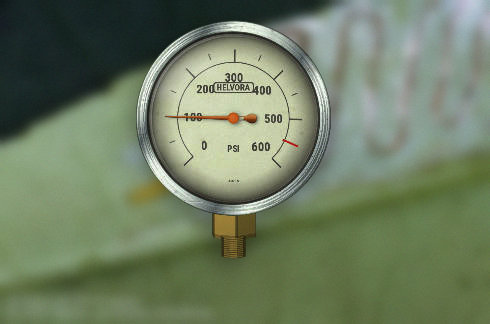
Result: 100 psi
